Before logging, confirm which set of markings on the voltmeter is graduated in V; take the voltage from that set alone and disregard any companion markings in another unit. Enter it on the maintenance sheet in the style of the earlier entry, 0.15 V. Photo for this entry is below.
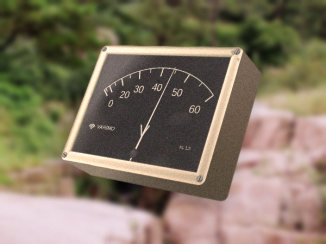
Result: 45 V
